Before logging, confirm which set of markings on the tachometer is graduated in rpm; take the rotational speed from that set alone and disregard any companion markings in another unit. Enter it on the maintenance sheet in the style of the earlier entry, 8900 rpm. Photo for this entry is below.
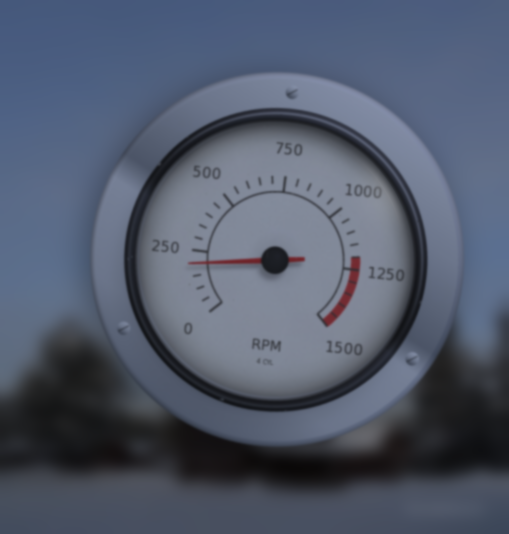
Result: 200 rpm
